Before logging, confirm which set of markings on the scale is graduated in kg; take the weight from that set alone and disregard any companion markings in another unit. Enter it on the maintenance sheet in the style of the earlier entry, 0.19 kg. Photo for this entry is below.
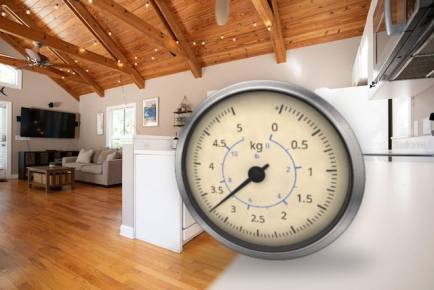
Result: 3.25 kg
